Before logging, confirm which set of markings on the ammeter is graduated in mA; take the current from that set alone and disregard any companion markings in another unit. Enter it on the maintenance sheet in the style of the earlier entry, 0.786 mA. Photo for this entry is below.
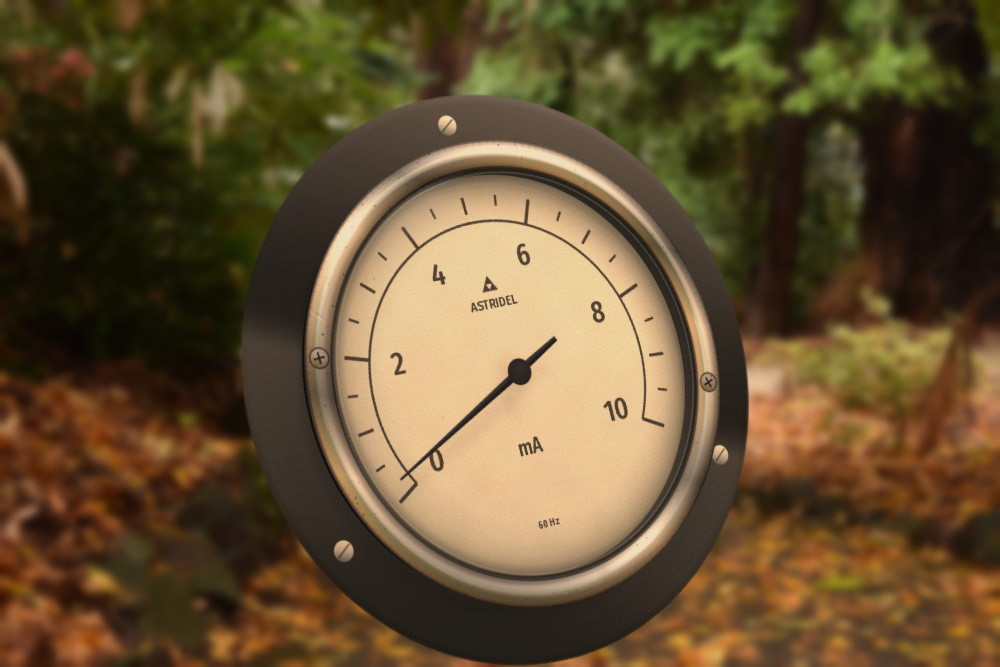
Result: 0.25 mA
